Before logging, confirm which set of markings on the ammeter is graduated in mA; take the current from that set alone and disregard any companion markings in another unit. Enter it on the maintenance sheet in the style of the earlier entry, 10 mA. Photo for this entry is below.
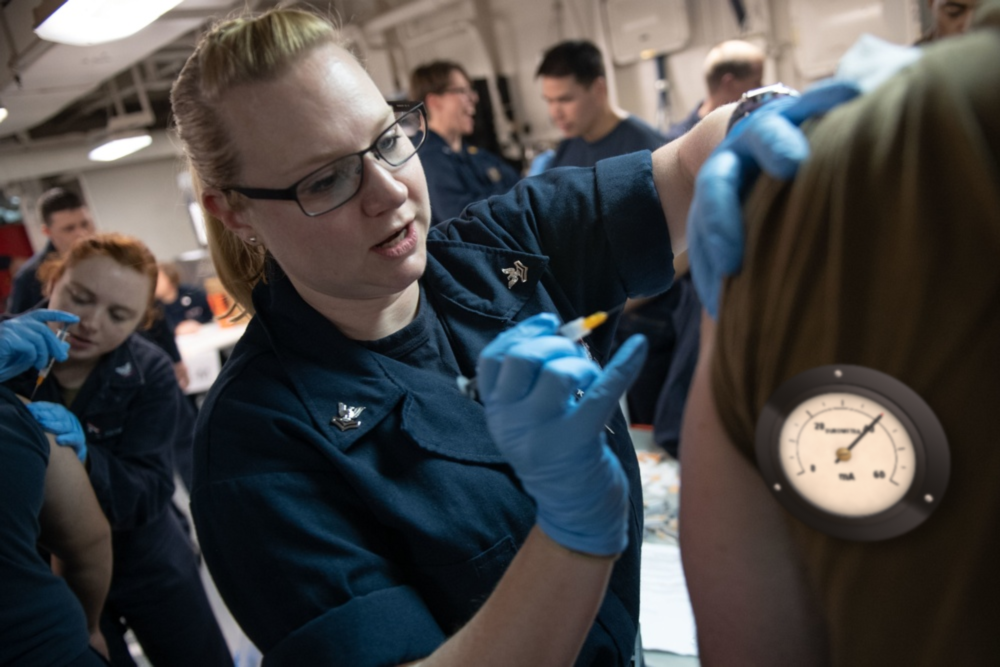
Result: 40 mA
